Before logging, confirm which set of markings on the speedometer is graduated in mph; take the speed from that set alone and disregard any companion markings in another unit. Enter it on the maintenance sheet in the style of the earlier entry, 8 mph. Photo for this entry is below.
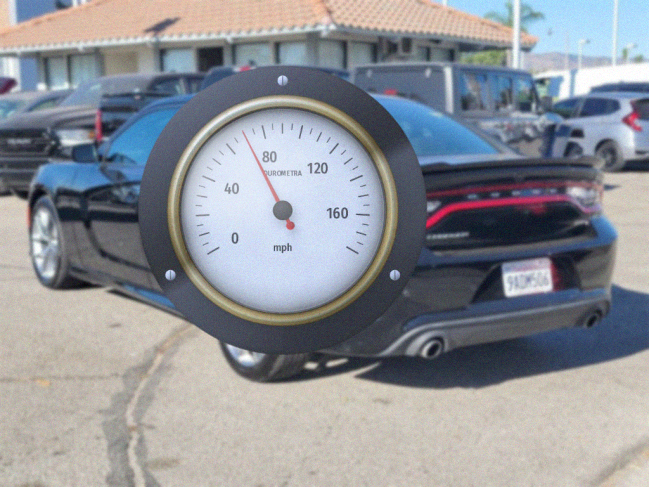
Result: 70 mph
